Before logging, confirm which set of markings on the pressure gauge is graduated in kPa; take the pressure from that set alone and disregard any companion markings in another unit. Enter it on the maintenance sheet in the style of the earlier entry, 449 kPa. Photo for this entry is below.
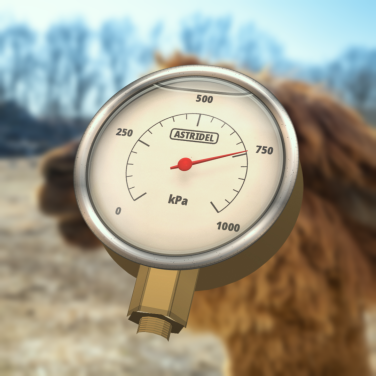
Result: 750 kPa
